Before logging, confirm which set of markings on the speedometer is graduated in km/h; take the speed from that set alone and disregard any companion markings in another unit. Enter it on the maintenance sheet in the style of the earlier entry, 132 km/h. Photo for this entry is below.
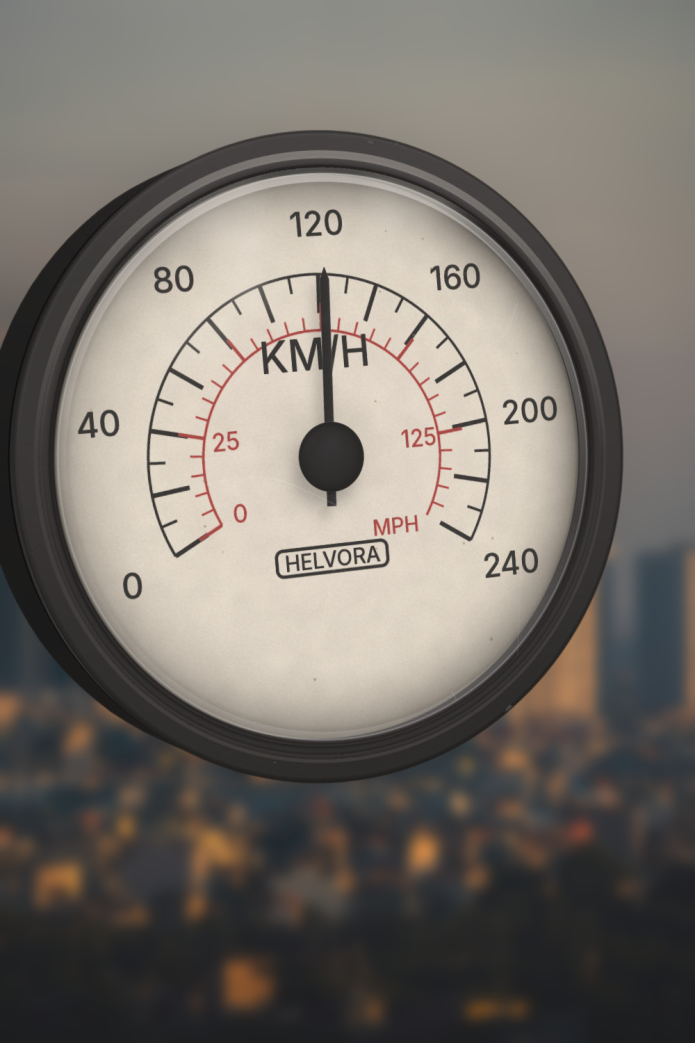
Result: 120 km/h
